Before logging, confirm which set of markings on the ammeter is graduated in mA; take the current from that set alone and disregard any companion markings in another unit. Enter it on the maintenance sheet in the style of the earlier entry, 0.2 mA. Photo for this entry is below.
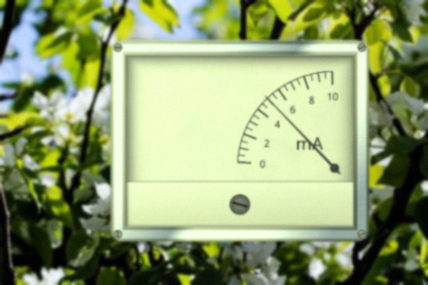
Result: 5 mA
